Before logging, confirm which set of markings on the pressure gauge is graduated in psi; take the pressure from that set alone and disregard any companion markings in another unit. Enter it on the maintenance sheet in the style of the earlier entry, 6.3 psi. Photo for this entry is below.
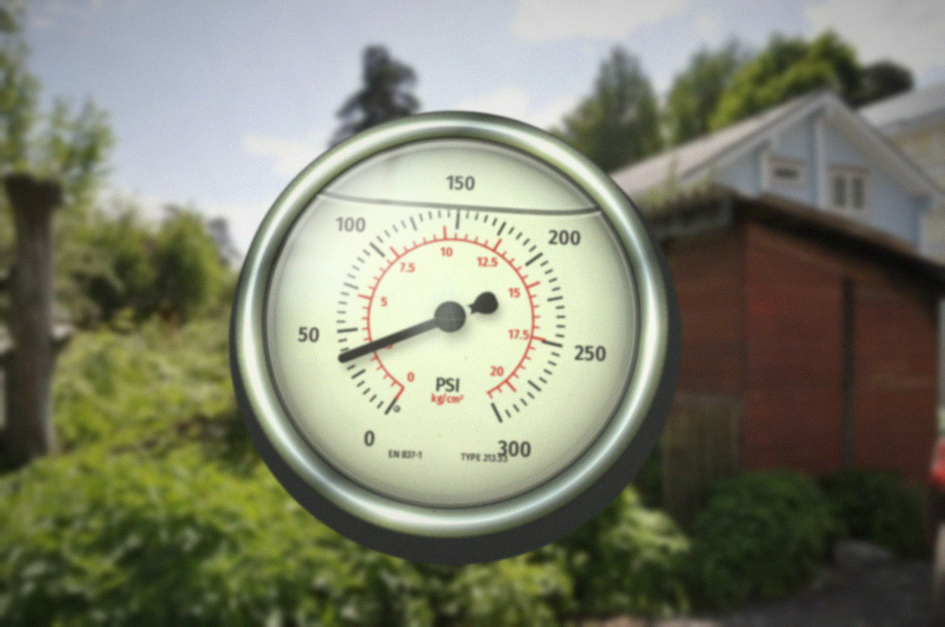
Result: 35 psi
